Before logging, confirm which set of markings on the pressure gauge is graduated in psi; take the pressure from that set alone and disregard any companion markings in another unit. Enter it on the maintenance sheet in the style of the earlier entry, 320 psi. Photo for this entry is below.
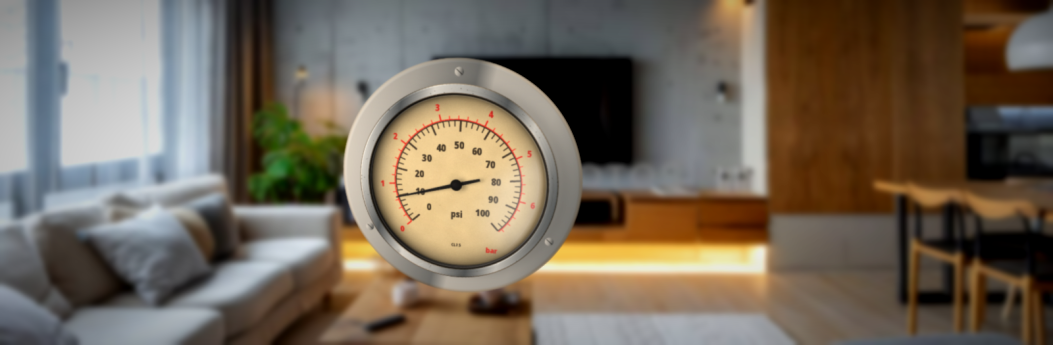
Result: 10 psi
